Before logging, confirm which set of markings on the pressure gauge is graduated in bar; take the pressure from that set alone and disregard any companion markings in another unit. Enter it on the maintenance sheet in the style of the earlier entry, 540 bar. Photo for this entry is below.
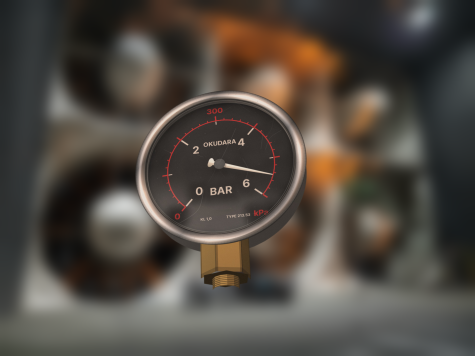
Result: 5.5 bar
